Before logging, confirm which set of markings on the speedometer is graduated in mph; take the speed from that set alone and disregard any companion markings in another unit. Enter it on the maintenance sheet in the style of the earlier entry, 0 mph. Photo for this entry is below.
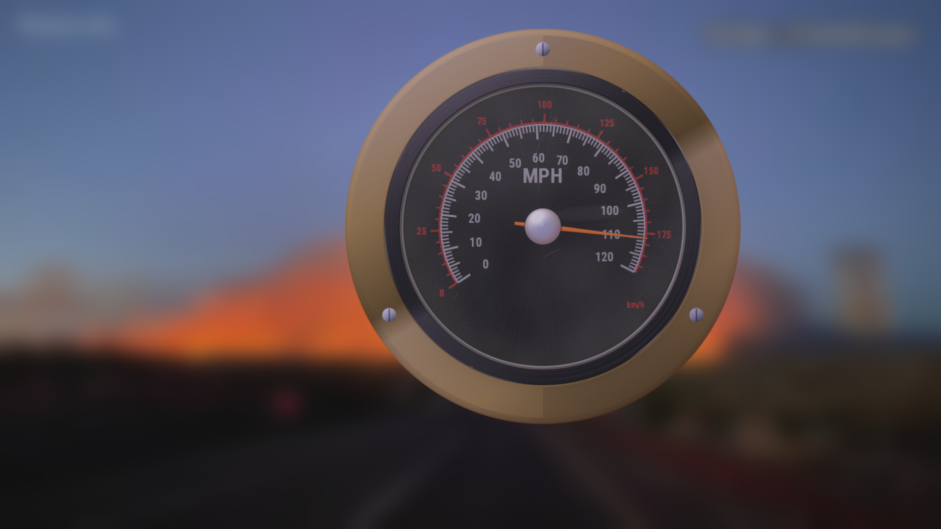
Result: 110 mph
